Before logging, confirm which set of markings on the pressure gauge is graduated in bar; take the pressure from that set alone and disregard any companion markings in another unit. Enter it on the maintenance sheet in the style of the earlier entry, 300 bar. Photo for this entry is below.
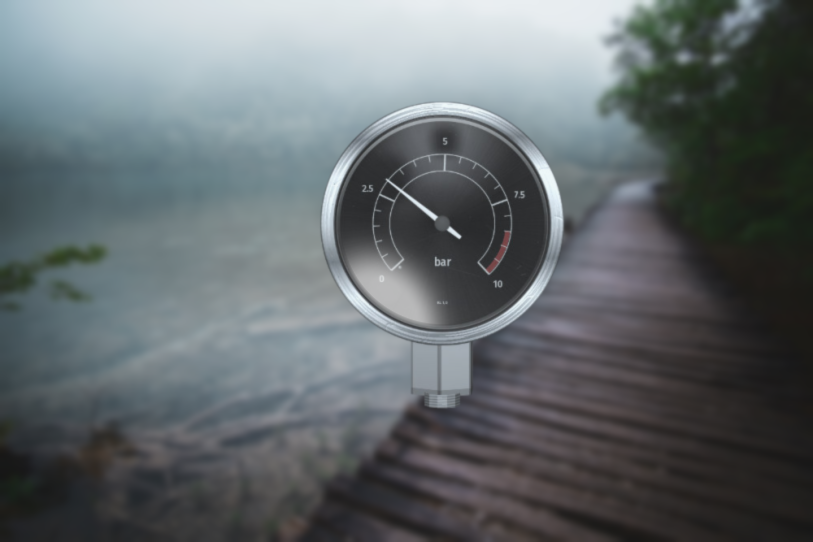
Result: 3 bar
